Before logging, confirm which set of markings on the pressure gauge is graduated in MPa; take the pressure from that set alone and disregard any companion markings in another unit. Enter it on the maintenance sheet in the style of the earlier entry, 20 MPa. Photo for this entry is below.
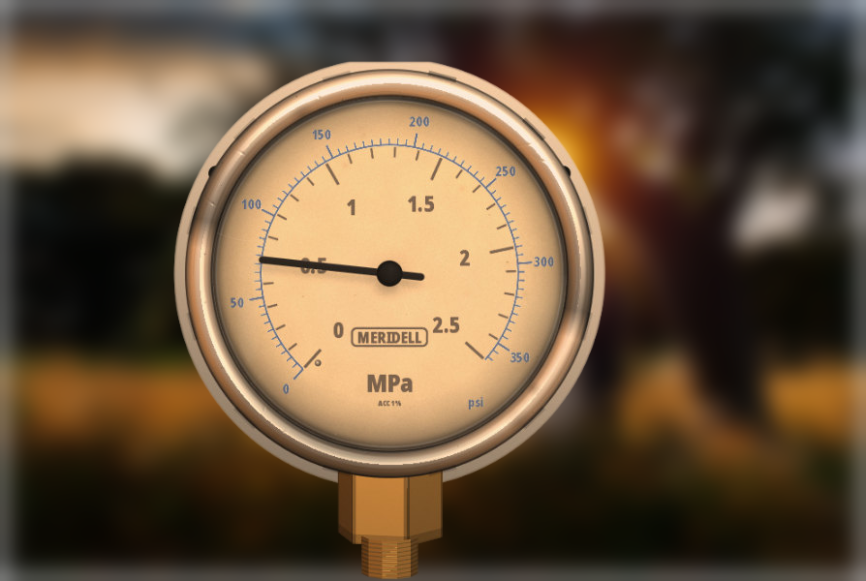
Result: 0.5 MPa
